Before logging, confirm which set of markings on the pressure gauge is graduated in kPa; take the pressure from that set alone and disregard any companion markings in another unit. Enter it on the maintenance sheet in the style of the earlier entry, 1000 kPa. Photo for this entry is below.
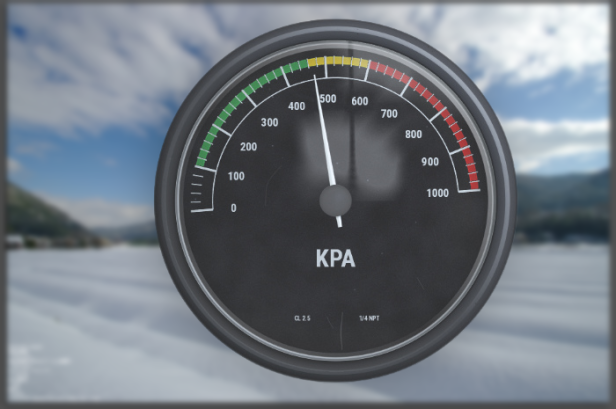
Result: 470 kPa
